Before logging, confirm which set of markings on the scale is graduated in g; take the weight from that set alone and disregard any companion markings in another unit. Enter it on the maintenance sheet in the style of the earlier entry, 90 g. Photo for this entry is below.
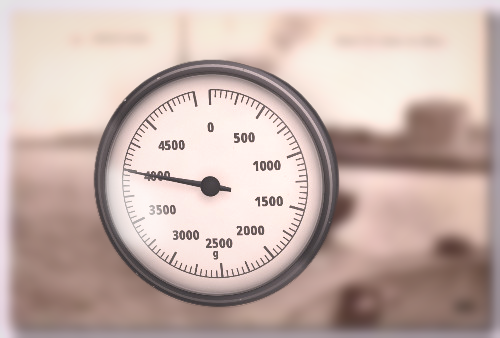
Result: 4000 g
